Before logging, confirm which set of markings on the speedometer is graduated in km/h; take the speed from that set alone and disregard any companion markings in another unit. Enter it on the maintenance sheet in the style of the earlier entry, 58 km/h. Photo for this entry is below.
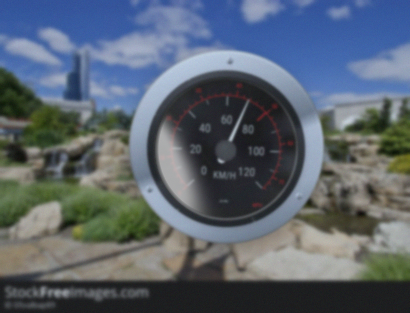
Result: 70 km/h
